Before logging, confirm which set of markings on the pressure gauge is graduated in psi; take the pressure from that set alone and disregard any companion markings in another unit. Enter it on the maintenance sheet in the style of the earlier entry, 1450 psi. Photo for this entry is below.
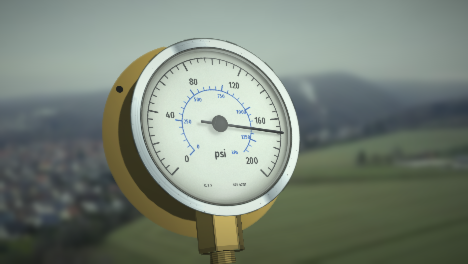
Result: 170 psi
